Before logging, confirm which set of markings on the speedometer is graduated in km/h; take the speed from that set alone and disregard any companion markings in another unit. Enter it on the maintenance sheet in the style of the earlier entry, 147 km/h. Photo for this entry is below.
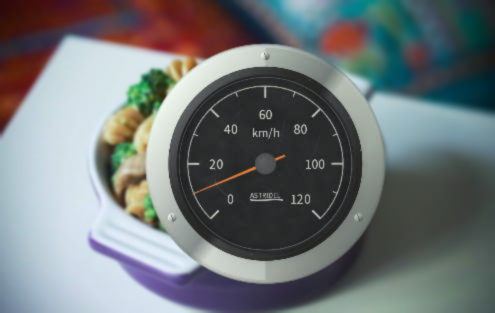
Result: 10 km/h
